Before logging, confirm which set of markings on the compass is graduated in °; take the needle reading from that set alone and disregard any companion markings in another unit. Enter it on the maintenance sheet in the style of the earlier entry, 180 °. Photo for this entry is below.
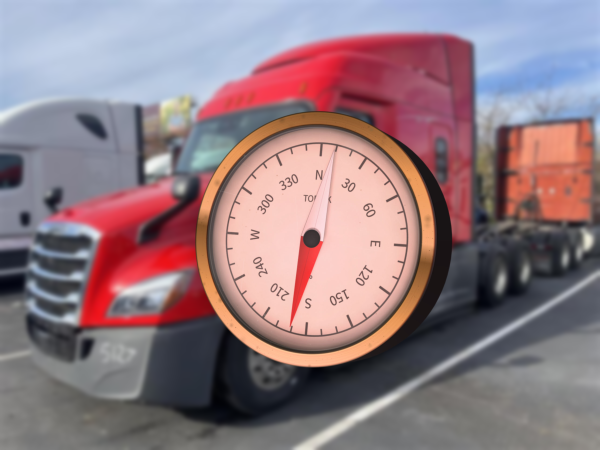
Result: 190 °
